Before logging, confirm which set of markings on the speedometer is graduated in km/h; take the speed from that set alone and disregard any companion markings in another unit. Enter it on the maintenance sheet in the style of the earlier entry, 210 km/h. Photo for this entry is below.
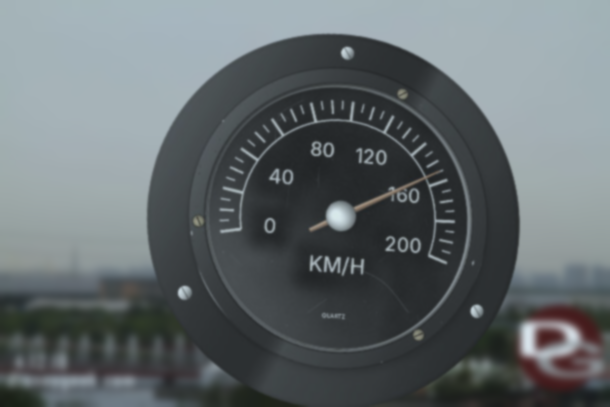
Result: 155 km/h
